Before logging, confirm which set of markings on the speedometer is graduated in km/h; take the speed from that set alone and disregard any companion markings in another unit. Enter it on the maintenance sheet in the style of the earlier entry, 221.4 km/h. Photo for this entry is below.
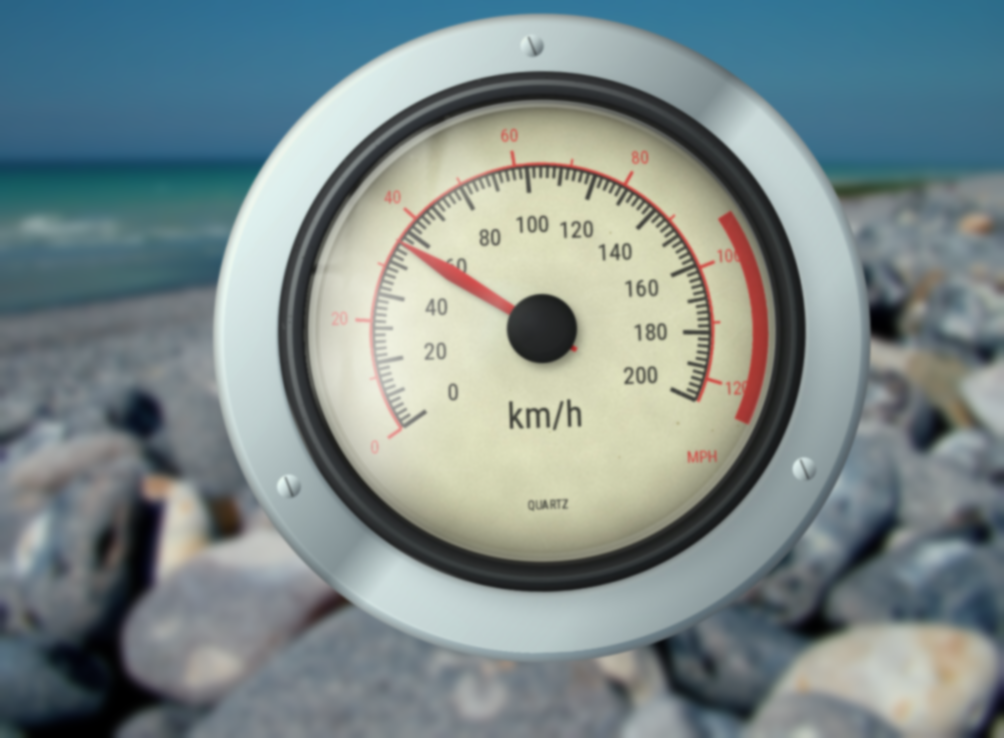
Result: 56 km/h
